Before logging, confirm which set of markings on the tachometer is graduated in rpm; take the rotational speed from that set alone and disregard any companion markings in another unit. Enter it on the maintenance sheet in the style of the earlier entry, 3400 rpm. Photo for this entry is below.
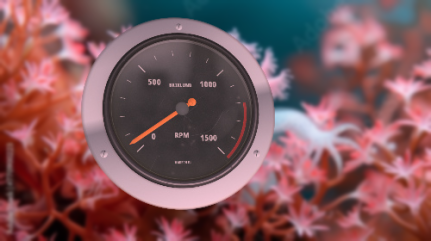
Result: 50 rpm
